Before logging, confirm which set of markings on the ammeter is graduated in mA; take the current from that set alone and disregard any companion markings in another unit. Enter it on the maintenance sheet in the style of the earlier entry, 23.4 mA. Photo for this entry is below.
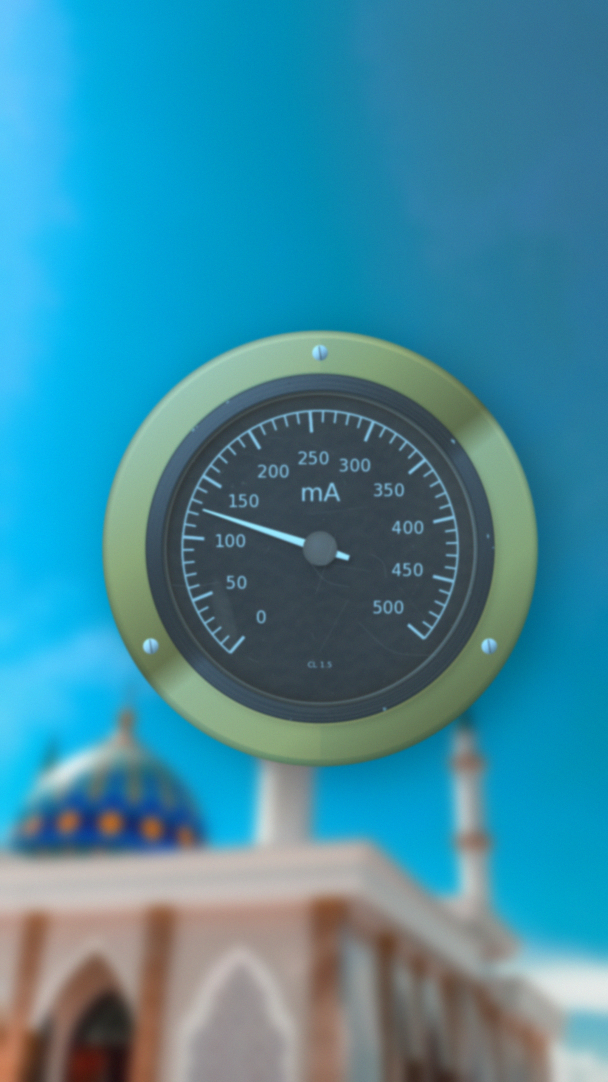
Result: 125 mA
